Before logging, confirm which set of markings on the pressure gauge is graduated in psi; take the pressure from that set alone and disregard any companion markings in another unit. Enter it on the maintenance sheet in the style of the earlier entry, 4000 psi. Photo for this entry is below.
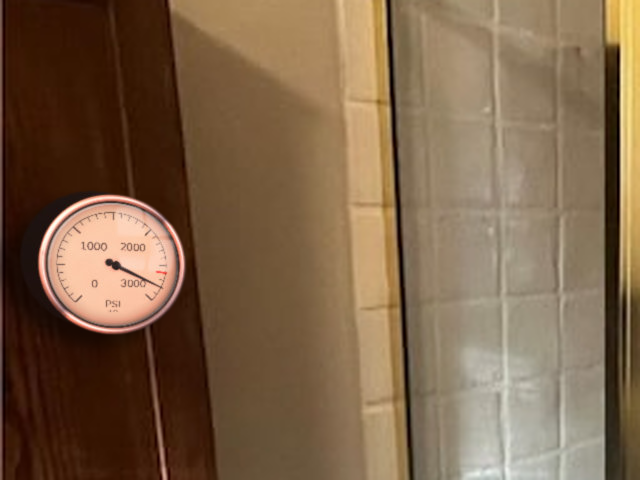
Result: 2800 psi
